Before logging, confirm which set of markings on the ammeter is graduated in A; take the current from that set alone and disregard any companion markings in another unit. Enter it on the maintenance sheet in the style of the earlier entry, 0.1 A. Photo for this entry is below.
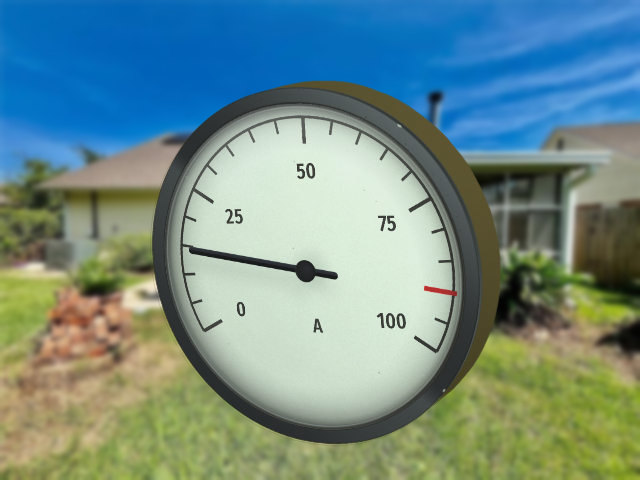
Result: 15 A
